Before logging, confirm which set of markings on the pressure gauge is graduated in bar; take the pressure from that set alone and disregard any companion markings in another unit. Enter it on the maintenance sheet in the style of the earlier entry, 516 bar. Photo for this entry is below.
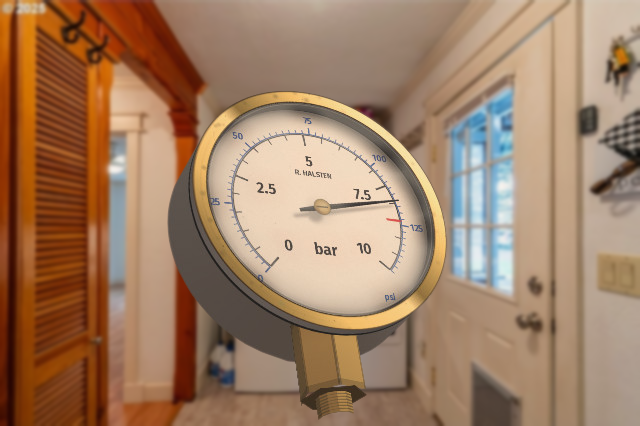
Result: 8 bar
